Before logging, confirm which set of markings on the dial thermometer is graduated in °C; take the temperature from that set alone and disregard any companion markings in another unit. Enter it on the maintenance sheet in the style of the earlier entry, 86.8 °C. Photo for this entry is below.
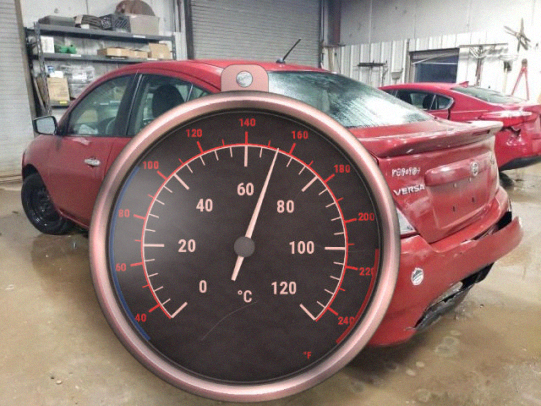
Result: 68 °C
